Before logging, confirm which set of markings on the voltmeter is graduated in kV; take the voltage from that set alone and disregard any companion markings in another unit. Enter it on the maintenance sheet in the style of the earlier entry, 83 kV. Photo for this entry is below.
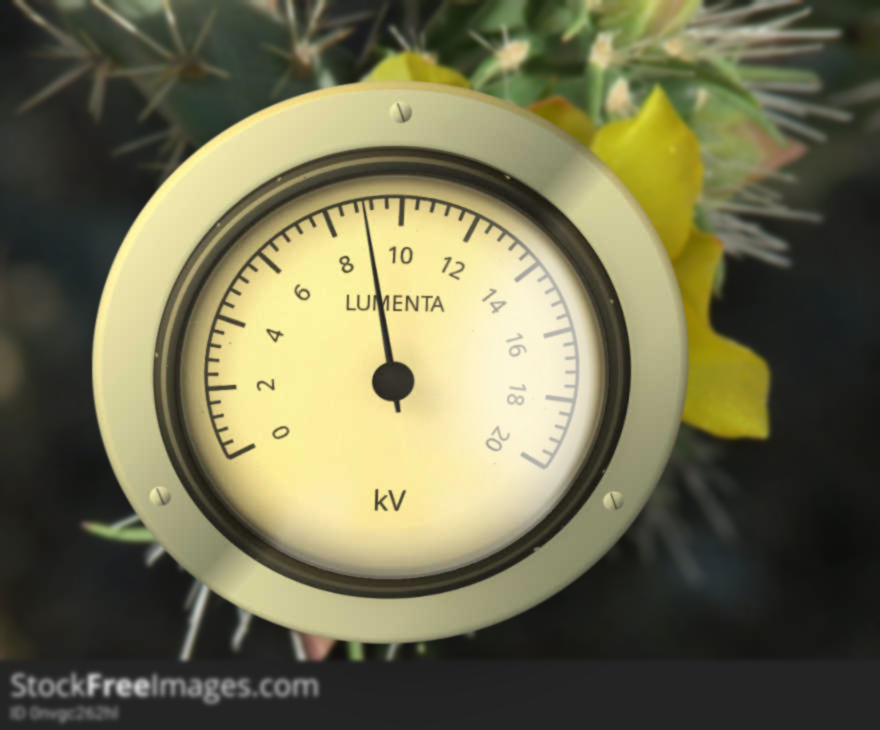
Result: 9 kV
